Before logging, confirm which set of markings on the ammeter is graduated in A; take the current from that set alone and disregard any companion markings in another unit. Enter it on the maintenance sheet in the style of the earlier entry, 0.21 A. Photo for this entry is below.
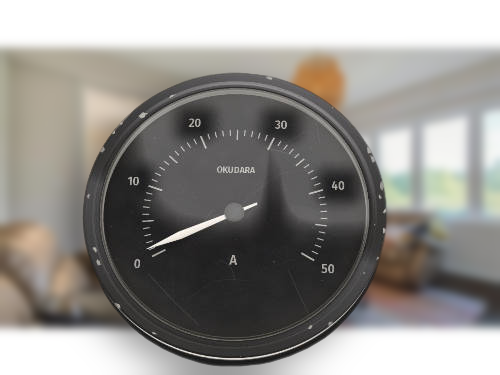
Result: 1 A
